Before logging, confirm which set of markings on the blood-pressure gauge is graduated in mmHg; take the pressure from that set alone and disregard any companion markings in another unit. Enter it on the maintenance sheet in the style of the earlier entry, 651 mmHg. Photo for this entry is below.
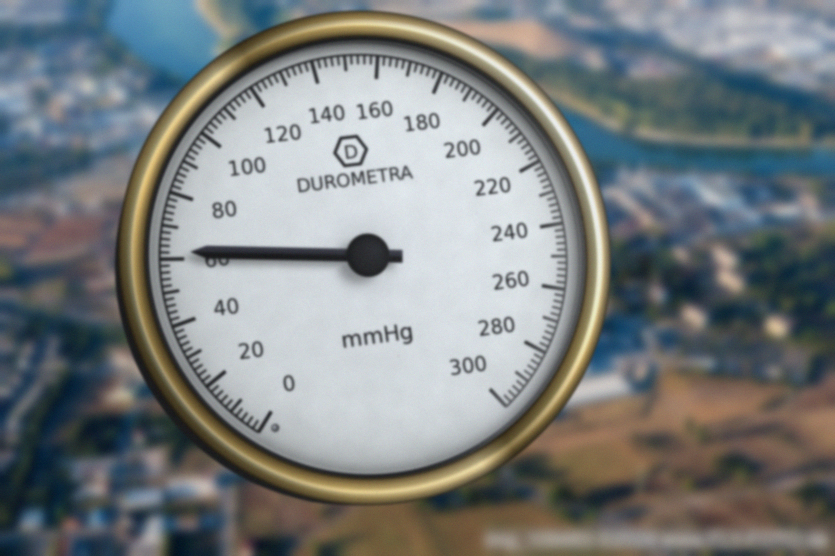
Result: 62 mmHg
